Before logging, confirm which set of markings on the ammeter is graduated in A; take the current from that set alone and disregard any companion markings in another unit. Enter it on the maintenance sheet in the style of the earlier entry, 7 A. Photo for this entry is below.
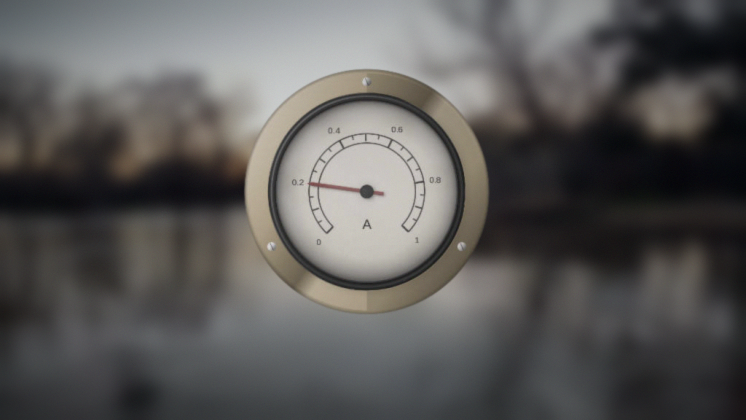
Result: 0.2 A
